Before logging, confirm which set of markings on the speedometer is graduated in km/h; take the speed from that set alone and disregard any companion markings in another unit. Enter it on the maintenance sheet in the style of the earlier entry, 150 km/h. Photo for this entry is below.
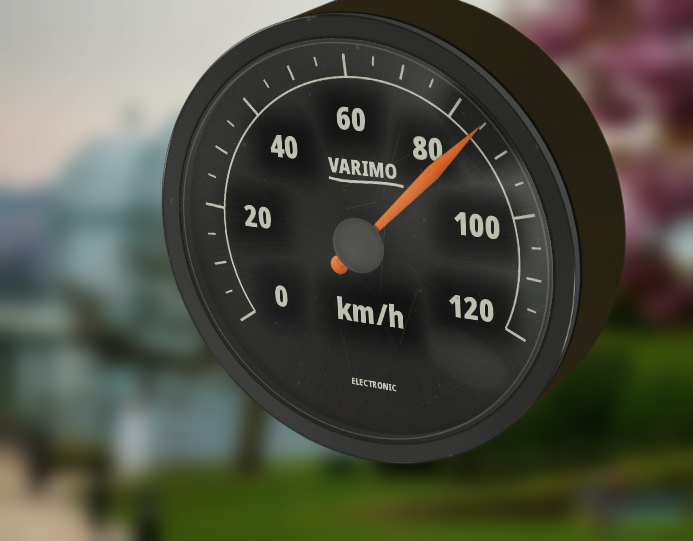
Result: 85 km/h
